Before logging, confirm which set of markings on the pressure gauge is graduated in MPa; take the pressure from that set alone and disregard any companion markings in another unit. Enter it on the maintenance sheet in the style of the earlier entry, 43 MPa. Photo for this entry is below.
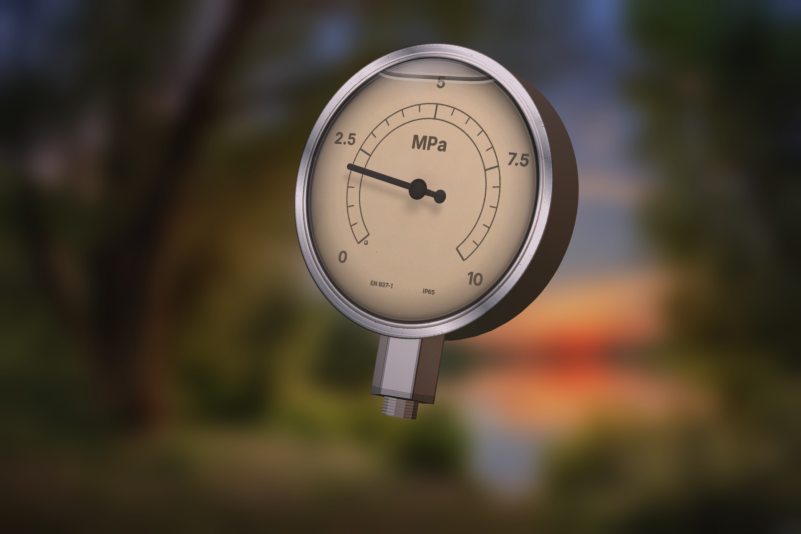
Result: 2 MPa
